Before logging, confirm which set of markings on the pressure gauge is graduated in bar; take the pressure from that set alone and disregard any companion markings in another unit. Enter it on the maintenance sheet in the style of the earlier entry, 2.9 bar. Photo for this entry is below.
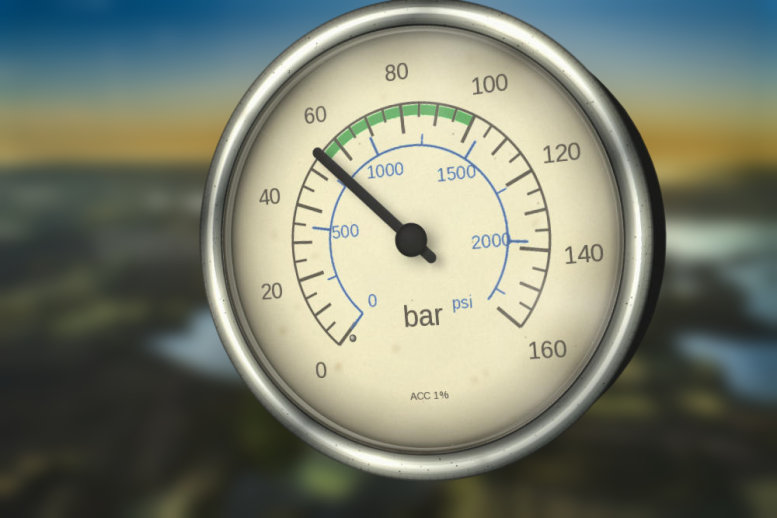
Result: 55 bar
